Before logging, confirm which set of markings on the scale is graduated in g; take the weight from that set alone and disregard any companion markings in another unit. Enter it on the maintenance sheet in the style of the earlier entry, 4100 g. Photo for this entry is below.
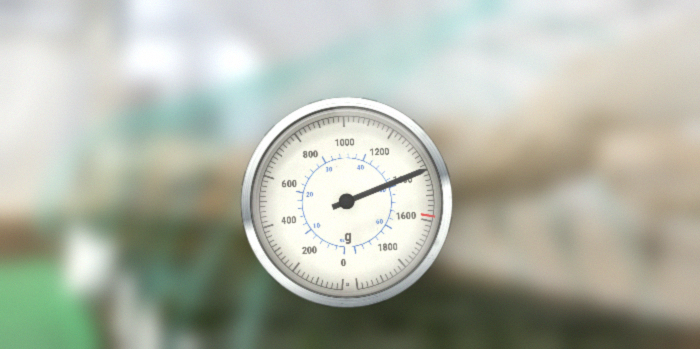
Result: 1400 g
